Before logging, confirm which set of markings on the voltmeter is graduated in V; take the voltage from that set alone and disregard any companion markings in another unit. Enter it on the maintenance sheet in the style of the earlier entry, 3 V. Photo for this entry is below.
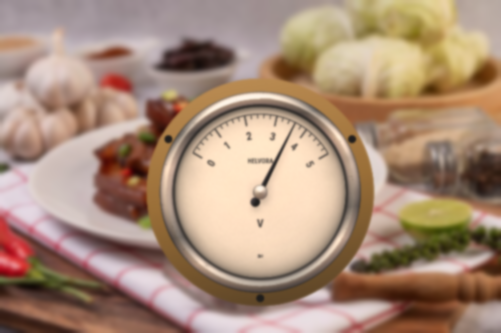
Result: 3.6 V
